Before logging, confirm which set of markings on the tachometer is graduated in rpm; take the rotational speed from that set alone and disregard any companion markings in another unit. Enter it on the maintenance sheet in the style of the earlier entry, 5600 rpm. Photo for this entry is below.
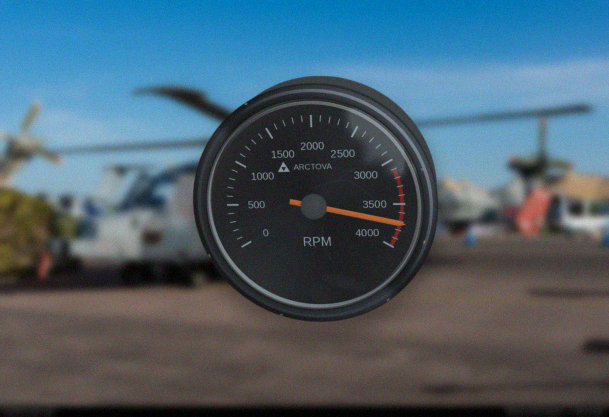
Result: 3700 rpm
